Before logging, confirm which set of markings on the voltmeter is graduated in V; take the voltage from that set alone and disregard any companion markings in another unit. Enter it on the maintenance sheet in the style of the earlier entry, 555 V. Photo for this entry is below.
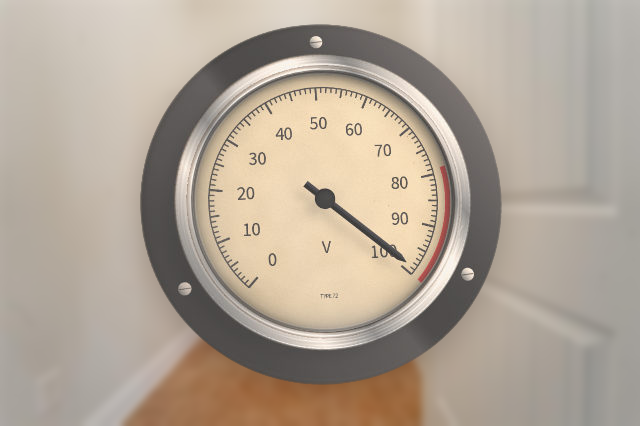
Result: 99 V
